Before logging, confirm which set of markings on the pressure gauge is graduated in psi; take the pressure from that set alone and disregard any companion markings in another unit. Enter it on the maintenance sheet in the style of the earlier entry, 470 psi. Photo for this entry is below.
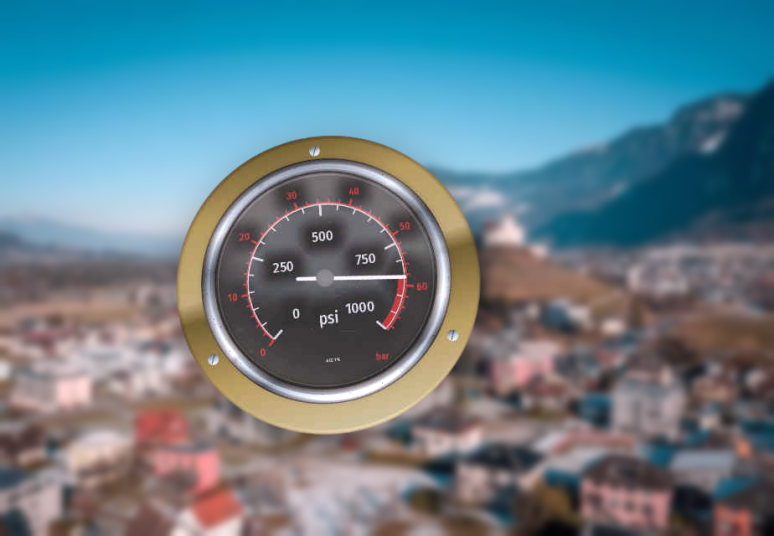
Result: 850 psi
